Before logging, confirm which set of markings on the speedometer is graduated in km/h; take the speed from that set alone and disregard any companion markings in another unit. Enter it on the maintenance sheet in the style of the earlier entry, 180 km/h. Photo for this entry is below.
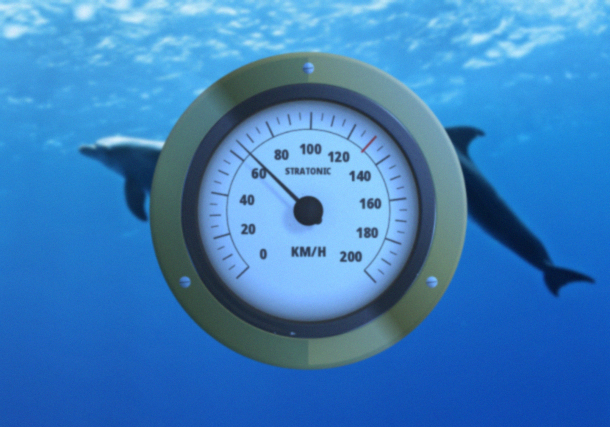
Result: 65 km/h
